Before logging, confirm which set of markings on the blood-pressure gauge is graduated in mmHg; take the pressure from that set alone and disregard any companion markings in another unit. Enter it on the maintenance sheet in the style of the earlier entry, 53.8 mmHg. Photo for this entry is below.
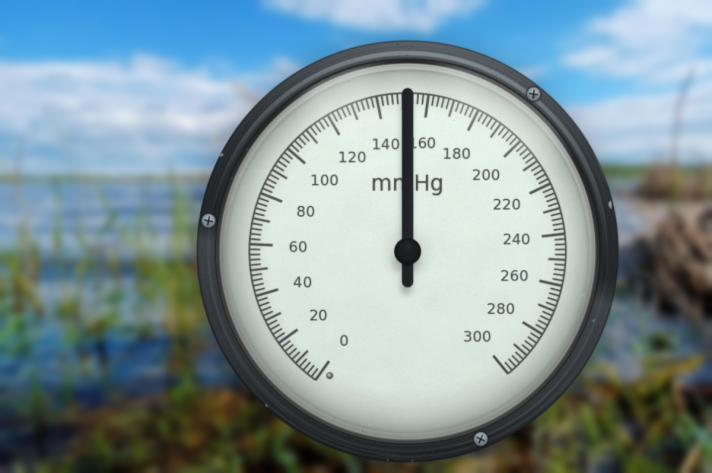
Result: 152 mmHg
